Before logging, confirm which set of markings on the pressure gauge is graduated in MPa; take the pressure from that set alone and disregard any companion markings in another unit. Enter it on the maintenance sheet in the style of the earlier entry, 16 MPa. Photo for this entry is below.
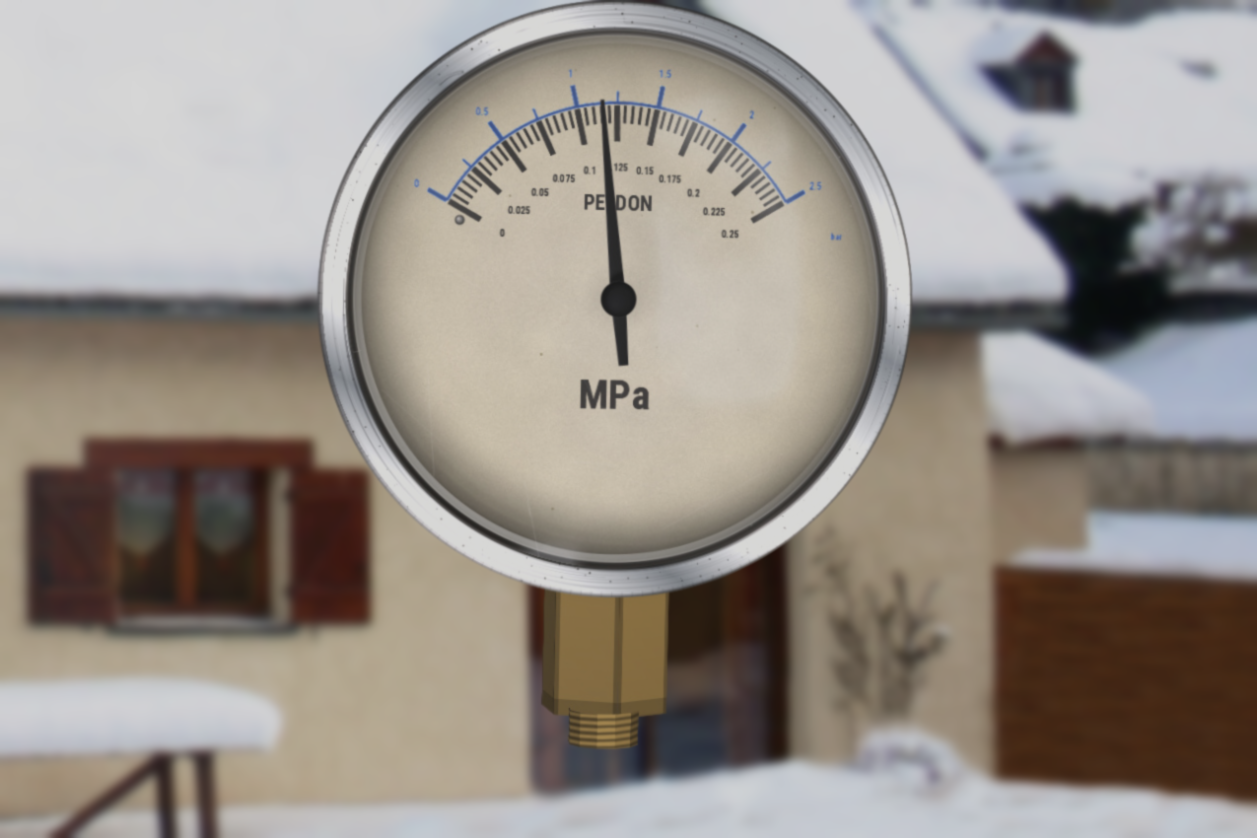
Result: 0.115 MPa
